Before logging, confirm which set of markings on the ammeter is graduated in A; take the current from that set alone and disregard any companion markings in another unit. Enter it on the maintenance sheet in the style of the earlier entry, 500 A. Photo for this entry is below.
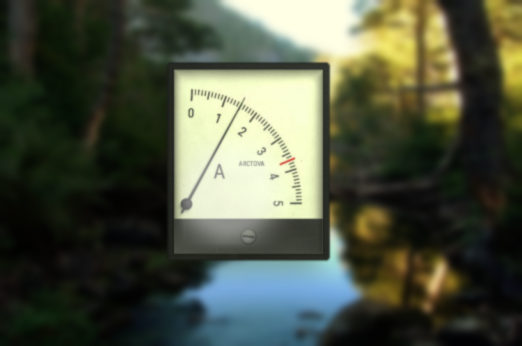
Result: 1.5 A
